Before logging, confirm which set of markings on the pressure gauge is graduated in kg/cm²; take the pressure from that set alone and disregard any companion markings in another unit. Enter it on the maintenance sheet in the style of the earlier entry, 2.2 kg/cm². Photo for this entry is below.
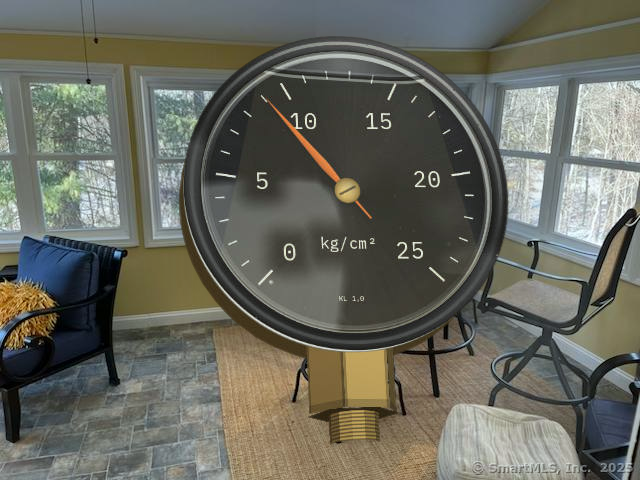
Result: 9 kg/cm²
